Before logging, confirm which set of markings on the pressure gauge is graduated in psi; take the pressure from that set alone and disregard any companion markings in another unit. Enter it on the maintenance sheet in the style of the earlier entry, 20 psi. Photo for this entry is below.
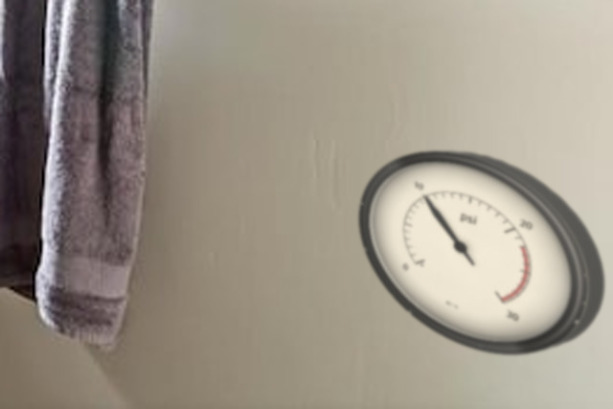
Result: 10 psi
